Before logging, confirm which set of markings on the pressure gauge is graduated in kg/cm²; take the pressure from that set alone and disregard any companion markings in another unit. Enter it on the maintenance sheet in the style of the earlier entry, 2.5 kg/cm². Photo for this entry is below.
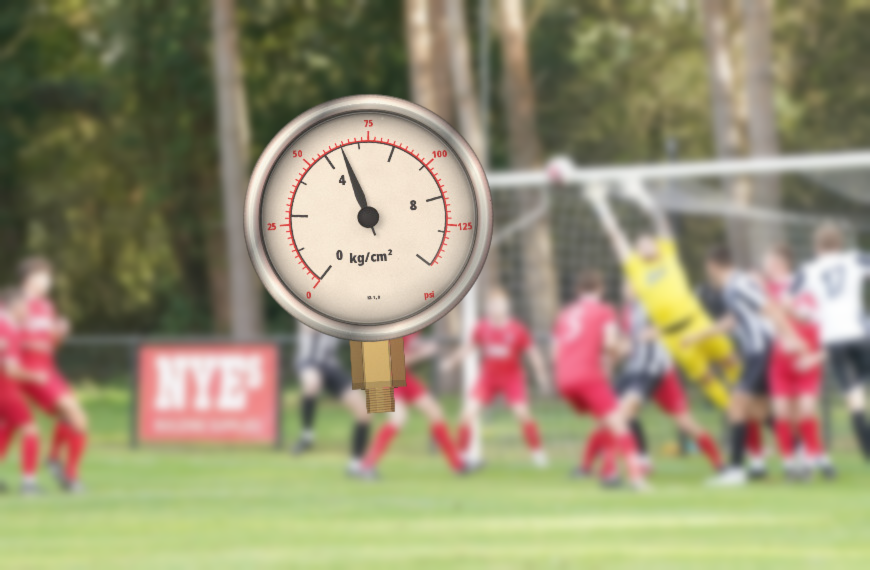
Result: 4.5 kg/cm²
